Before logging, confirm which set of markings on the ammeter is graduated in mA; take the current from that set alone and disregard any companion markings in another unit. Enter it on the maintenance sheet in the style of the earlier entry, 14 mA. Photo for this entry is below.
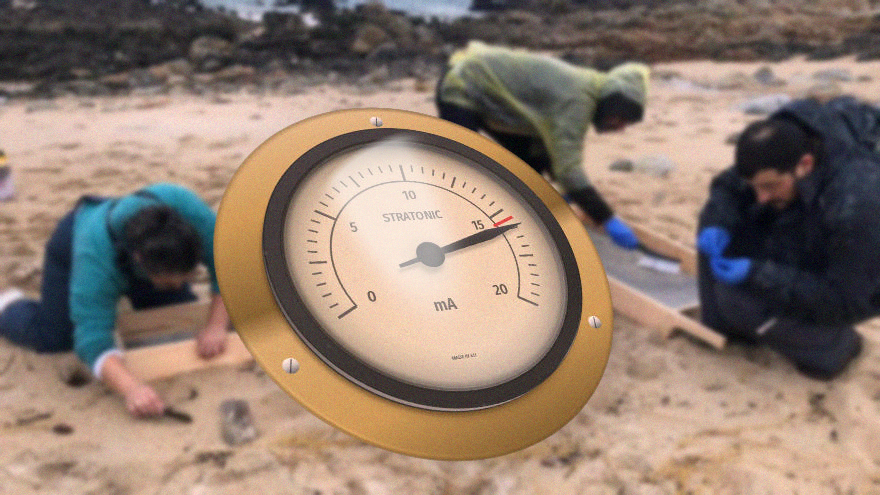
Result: 16 mA
